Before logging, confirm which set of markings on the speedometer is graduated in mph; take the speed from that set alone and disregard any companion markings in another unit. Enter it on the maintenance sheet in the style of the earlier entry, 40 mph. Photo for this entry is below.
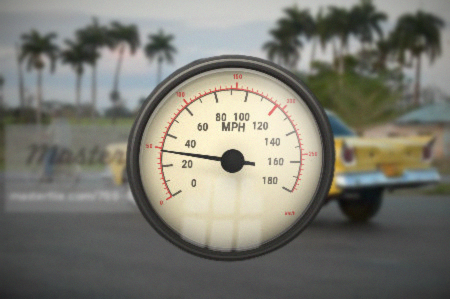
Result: 30 mph
